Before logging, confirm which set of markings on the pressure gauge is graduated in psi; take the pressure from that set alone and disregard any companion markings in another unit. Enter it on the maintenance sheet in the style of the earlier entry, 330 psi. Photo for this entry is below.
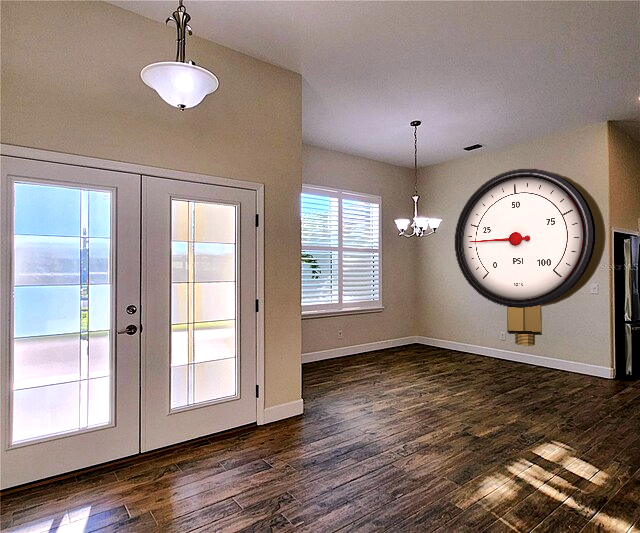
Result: 17.5 psi
